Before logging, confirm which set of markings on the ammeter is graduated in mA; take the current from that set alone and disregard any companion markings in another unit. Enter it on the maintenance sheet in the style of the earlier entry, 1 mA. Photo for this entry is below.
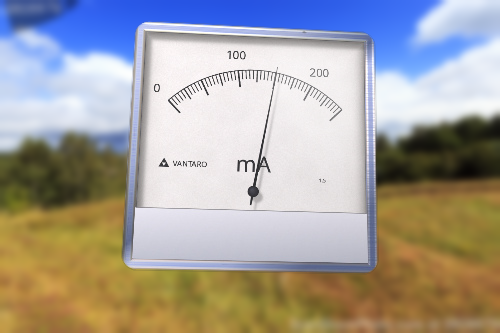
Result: 150 mA
